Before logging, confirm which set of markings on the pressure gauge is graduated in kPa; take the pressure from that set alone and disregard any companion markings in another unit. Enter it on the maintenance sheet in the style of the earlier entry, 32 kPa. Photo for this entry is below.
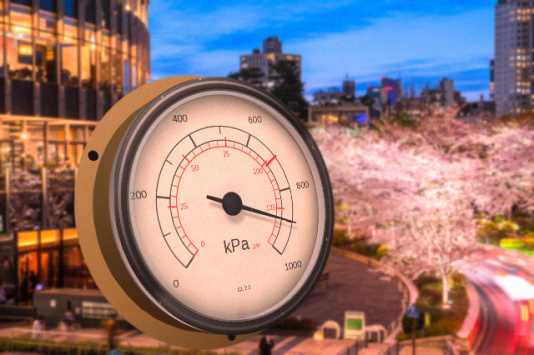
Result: 900 kPa
